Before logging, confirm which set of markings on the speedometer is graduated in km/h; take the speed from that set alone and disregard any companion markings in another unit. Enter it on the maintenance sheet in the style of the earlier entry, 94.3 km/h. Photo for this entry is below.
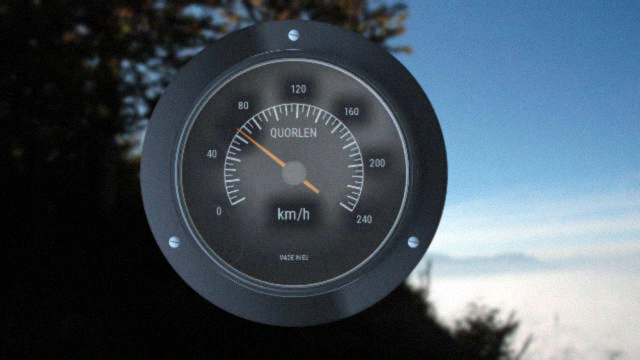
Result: 65 km/h
